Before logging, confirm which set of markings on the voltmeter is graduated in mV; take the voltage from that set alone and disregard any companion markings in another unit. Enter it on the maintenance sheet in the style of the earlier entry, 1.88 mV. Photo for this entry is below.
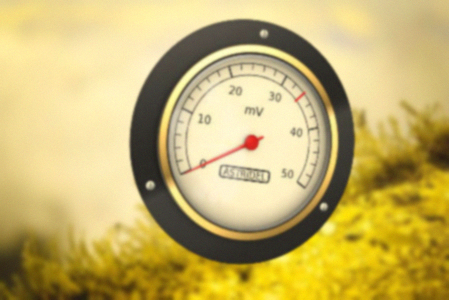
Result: 0 mV
